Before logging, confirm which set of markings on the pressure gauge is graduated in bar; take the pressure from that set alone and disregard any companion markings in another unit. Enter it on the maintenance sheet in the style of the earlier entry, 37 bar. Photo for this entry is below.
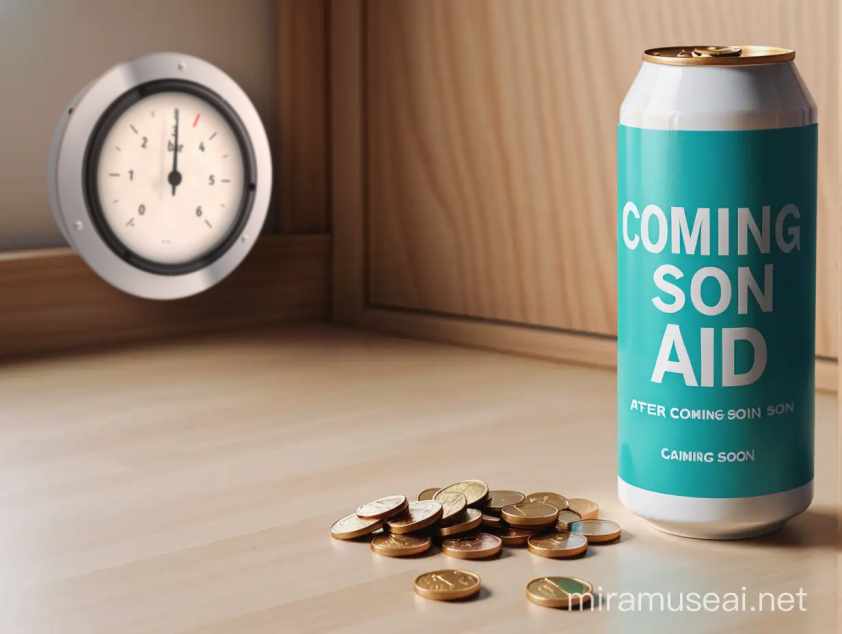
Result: 3 bar
